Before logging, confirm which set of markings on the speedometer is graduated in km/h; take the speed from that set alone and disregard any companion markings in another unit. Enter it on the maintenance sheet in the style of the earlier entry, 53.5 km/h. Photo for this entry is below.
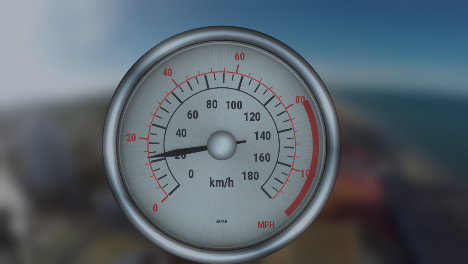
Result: 22.5 km/h
